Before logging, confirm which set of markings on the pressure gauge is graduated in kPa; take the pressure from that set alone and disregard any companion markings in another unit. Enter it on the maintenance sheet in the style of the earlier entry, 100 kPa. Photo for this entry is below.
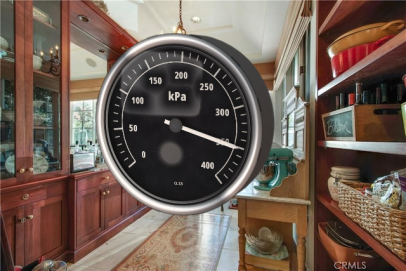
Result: 350 kPa
